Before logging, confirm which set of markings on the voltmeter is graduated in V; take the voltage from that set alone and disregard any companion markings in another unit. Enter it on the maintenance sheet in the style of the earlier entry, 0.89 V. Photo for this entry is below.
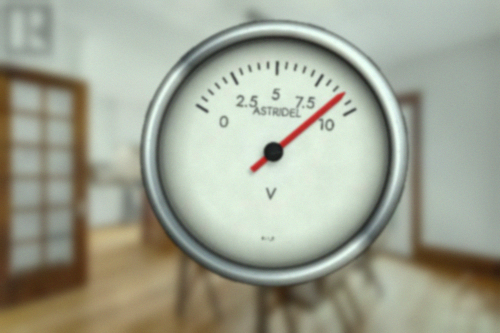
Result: 9 V
